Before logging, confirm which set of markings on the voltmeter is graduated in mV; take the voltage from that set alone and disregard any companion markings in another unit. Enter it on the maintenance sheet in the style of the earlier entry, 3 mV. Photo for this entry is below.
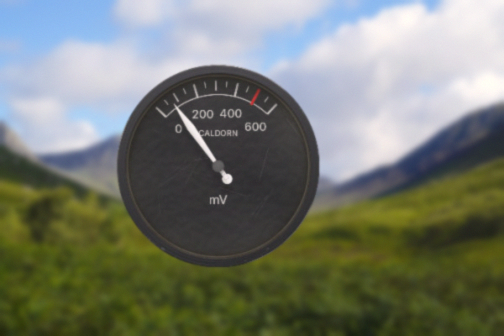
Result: 75 mV
